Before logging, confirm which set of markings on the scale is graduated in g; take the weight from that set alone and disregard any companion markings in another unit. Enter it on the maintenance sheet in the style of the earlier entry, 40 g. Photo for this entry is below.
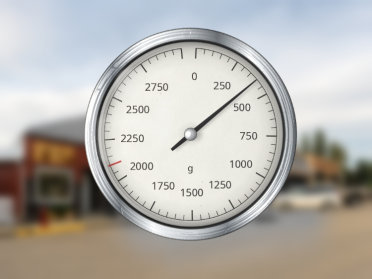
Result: 400 g
